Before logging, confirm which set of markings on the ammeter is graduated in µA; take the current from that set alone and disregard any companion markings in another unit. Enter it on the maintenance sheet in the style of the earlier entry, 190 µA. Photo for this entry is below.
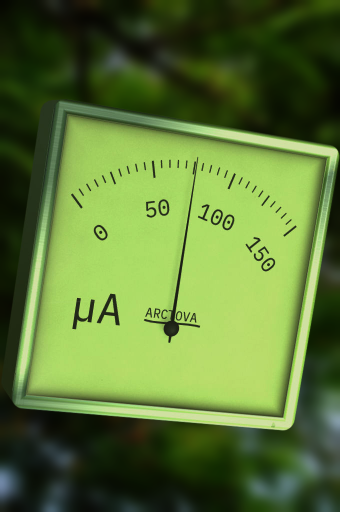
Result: 75 µA
